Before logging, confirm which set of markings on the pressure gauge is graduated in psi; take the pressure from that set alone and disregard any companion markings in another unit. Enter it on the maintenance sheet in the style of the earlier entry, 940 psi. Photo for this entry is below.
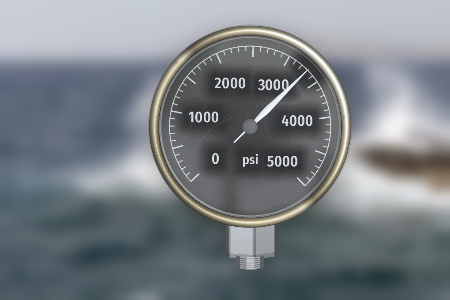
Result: 3300 psi
